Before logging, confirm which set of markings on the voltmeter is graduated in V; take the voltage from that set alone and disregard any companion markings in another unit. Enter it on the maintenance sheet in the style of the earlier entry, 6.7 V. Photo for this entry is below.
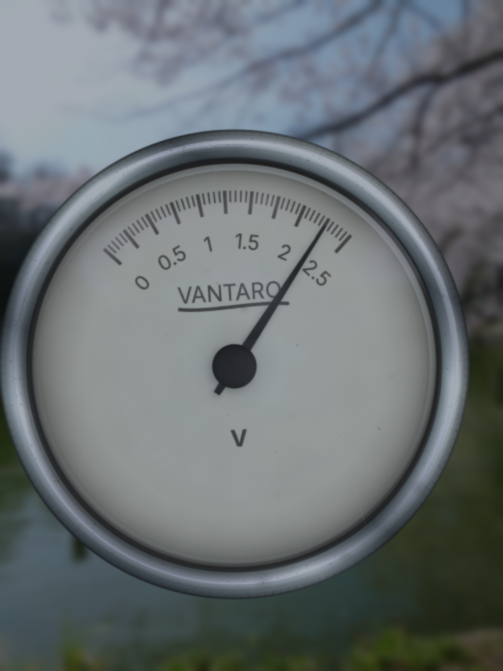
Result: 2.25 V
